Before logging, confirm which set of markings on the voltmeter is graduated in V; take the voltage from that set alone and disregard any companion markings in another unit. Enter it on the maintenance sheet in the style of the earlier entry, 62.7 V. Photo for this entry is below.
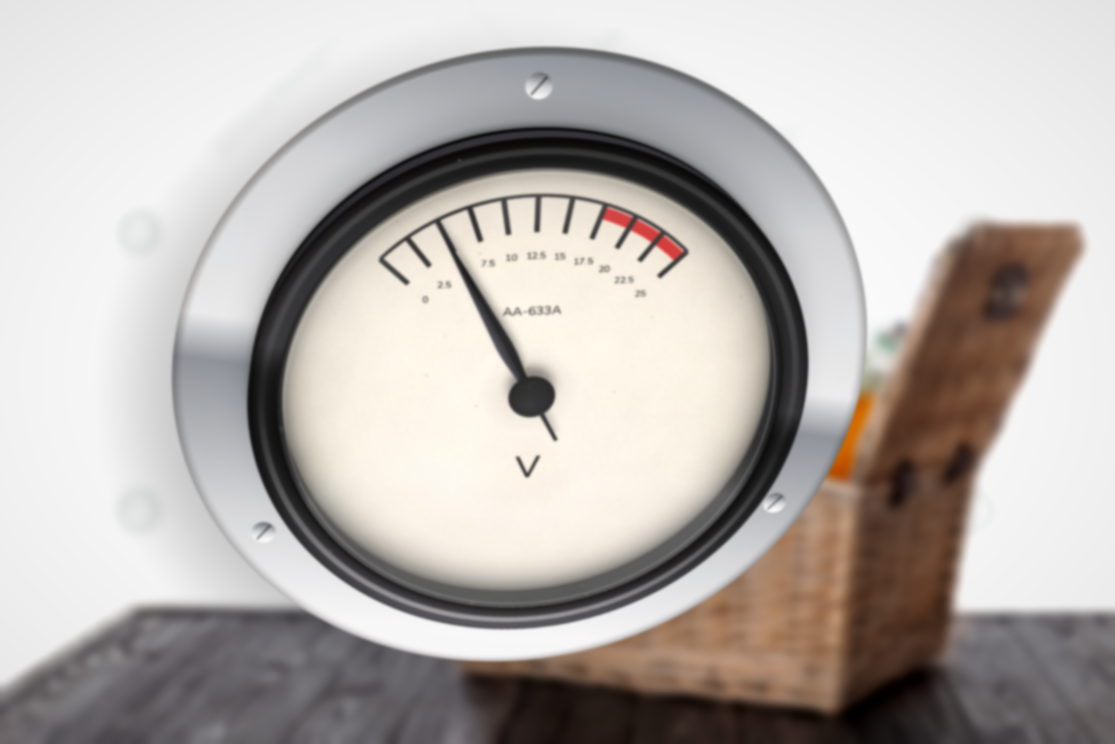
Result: 5 V
